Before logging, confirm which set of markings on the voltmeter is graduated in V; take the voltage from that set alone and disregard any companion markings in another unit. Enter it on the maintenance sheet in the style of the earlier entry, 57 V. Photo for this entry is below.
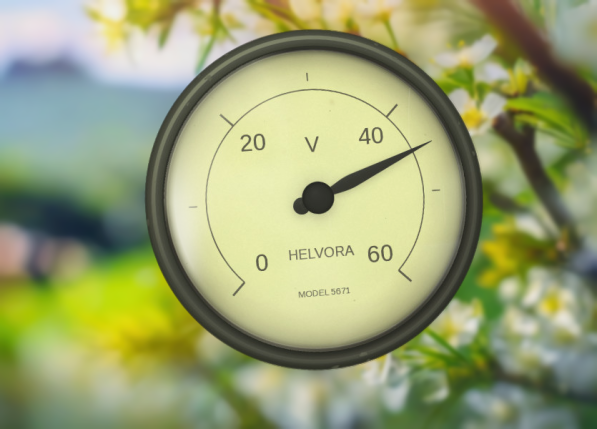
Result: 45 V
